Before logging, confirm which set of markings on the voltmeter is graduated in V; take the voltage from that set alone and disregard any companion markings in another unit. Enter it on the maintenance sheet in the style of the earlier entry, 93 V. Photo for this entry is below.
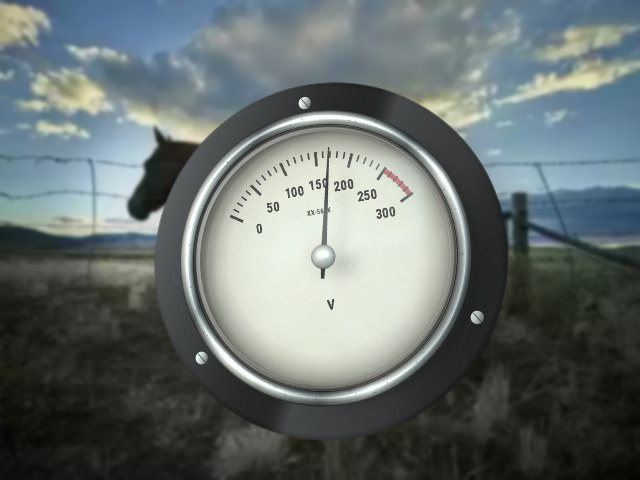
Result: 170 V
